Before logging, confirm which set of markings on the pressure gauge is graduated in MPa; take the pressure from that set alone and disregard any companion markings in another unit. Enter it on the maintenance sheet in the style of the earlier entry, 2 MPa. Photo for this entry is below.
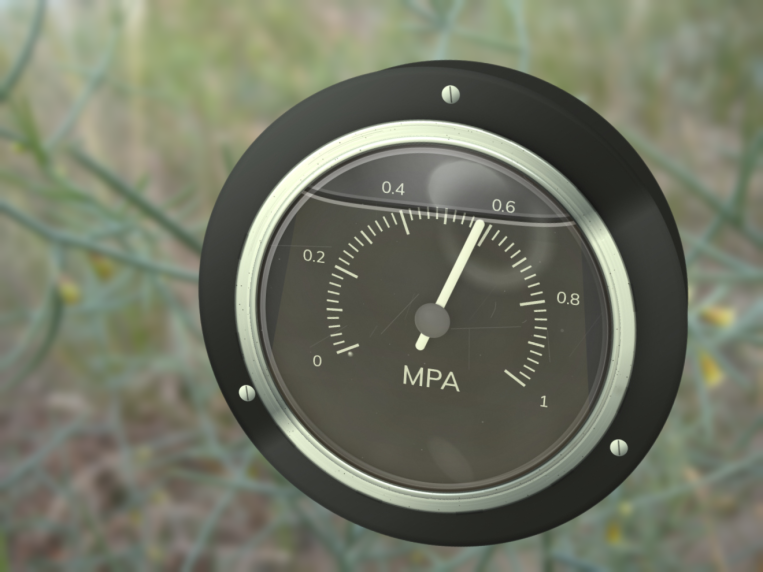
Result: 0.58 MPa
